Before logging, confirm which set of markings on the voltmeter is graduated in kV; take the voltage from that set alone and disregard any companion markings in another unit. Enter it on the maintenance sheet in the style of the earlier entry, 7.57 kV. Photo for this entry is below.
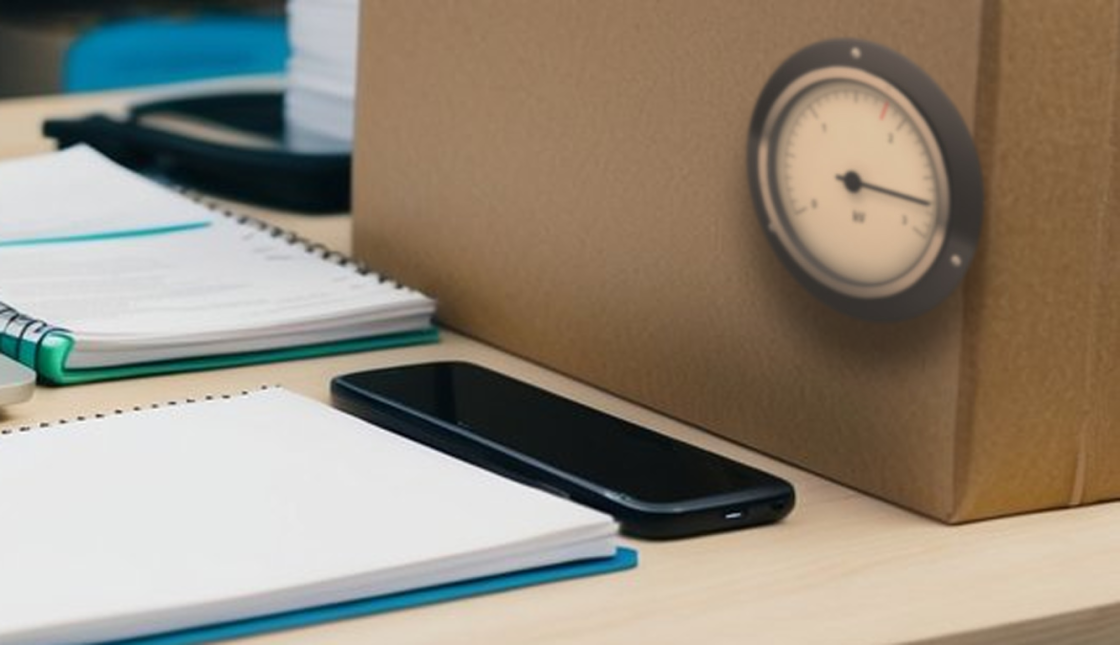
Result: 2.7 kV
